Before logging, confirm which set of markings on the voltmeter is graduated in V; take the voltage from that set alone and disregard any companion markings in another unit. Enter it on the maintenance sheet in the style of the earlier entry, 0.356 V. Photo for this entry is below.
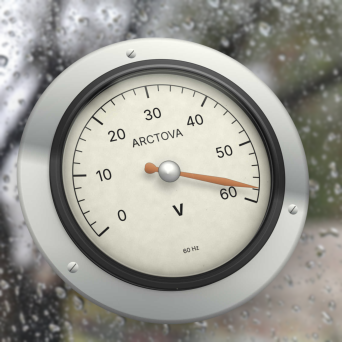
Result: 58 V
